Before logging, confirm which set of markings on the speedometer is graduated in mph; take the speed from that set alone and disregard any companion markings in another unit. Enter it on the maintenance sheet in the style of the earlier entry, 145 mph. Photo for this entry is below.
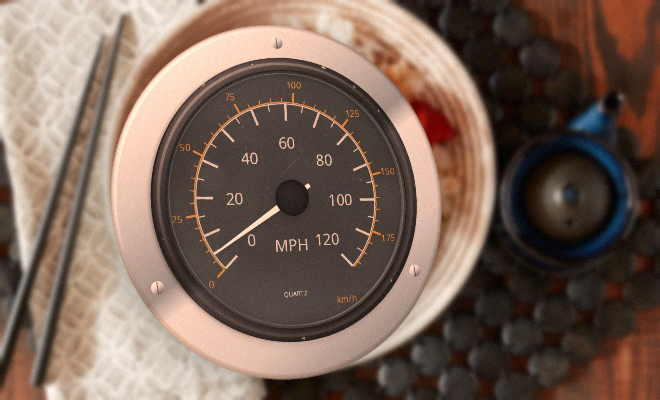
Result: 5 mph
